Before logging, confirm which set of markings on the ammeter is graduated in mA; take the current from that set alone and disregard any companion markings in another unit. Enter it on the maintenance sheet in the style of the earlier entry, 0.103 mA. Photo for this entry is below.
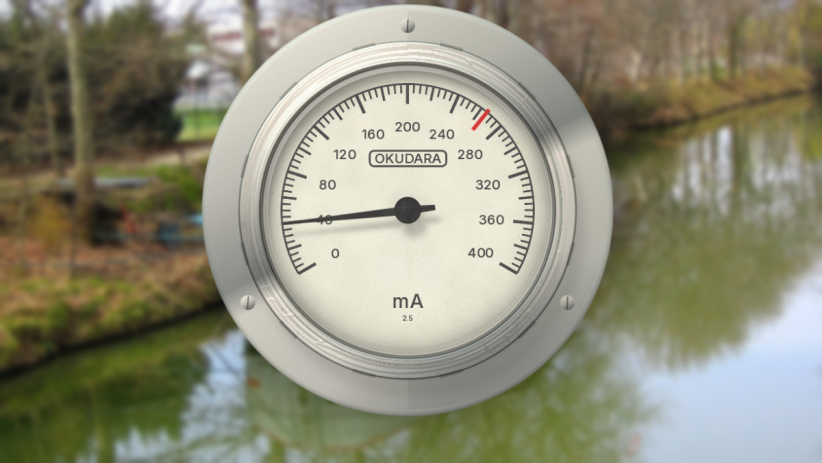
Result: 40 mA
